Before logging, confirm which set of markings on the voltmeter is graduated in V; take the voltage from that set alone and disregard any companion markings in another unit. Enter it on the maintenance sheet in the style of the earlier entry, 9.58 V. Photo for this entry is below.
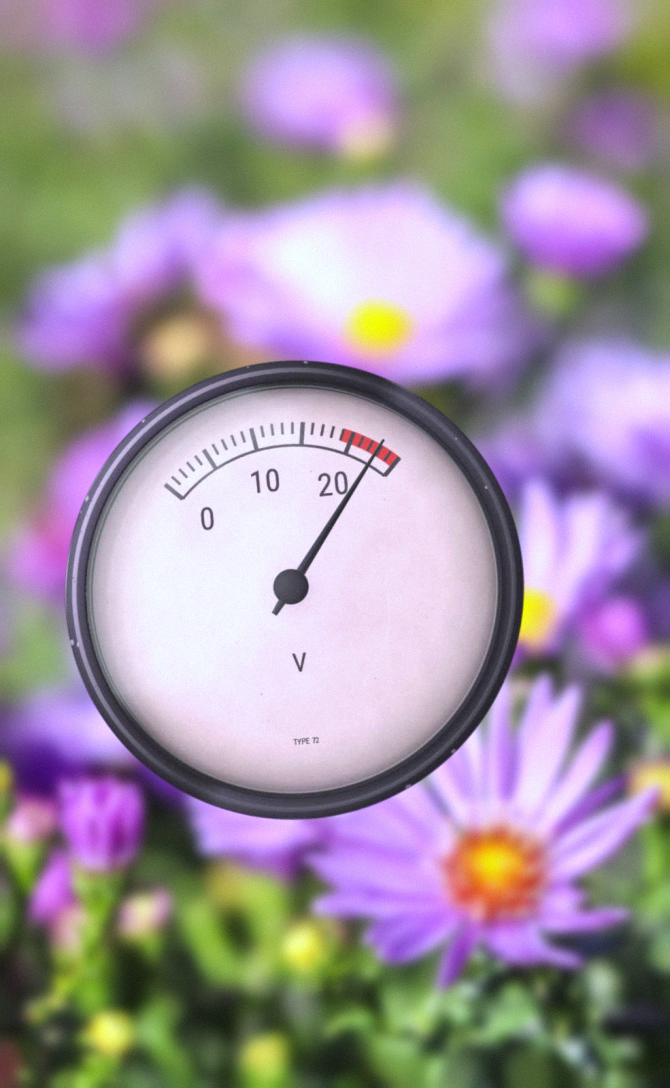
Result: 23 V
